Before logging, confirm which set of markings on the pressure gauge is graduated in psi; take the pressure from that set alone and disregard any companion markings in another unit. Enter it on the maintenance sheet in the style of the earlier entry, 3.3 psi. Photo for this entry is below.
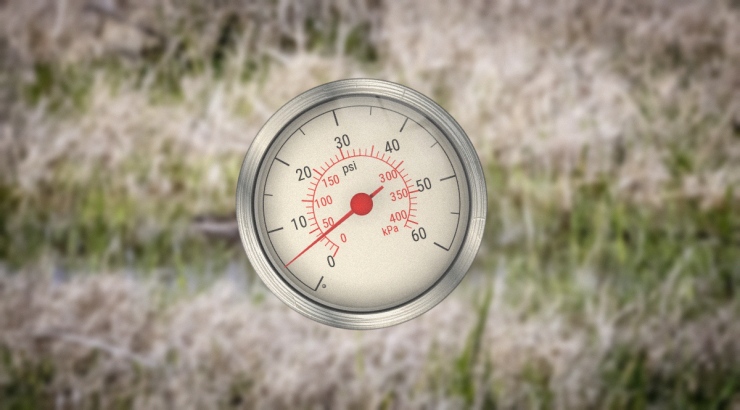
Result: 5 psi
